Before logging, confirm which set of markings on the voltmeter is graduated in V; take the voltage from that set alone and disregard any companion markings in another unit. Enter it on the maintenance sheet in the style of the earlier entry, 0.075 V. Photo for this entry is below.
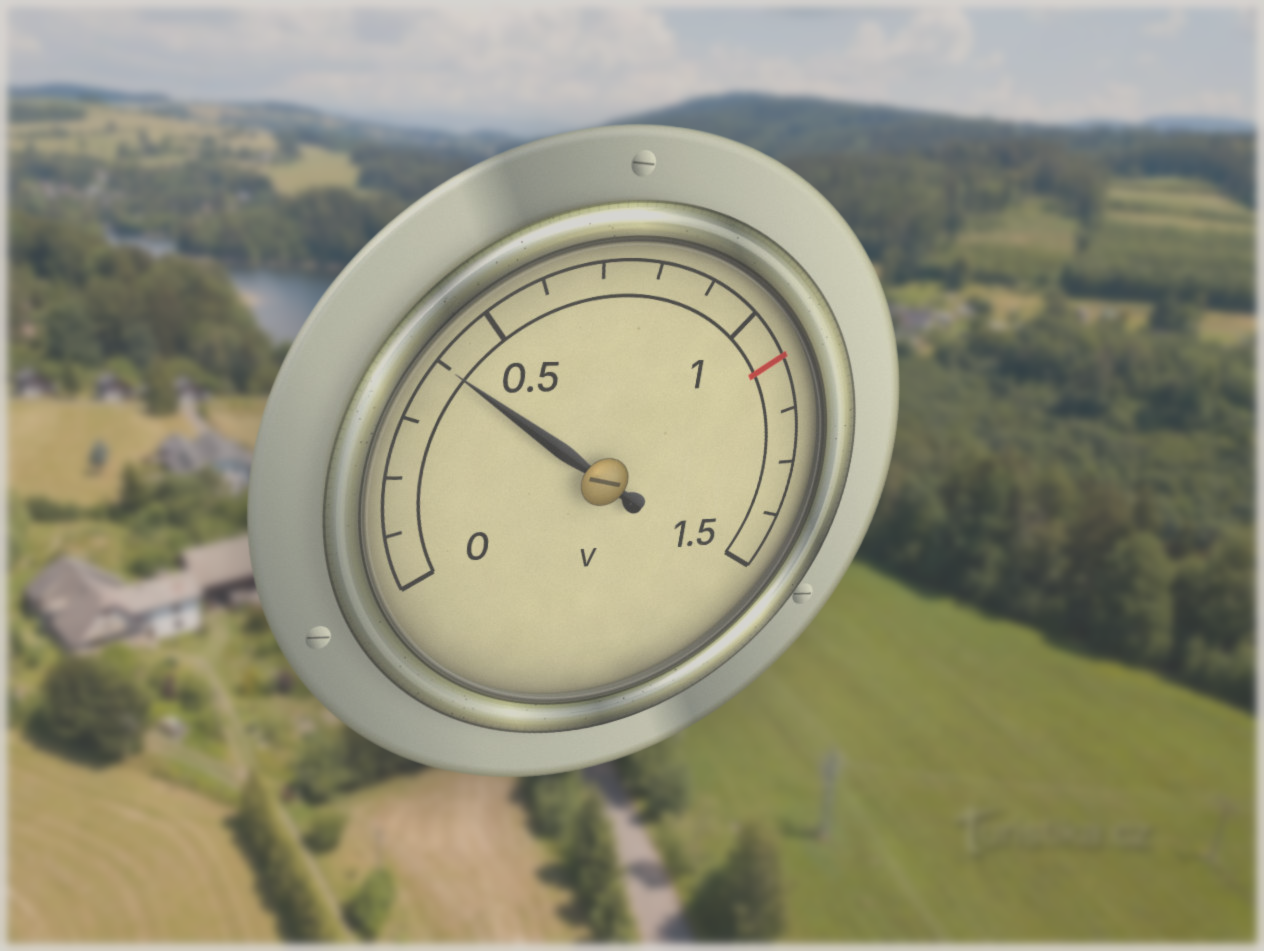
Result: 0.4 V
